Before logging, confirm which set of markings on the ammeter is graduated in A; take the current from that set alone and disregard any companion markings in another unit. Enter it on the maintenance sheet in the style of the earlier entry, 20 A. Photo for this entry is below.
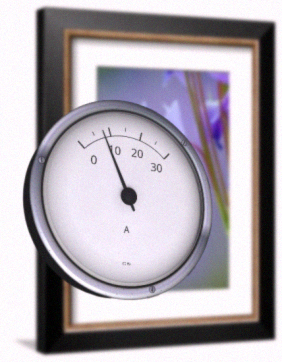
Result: 7.5 A
